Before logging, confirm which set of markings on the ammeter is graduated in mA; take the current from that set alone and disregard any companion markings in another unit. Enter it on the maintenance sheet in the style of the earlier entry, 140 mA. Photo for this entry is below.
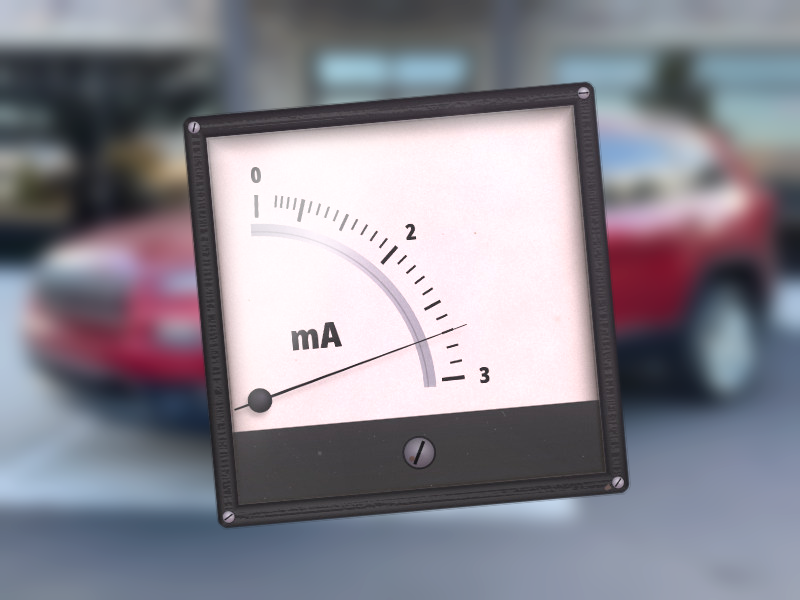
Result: 2.7 mA
